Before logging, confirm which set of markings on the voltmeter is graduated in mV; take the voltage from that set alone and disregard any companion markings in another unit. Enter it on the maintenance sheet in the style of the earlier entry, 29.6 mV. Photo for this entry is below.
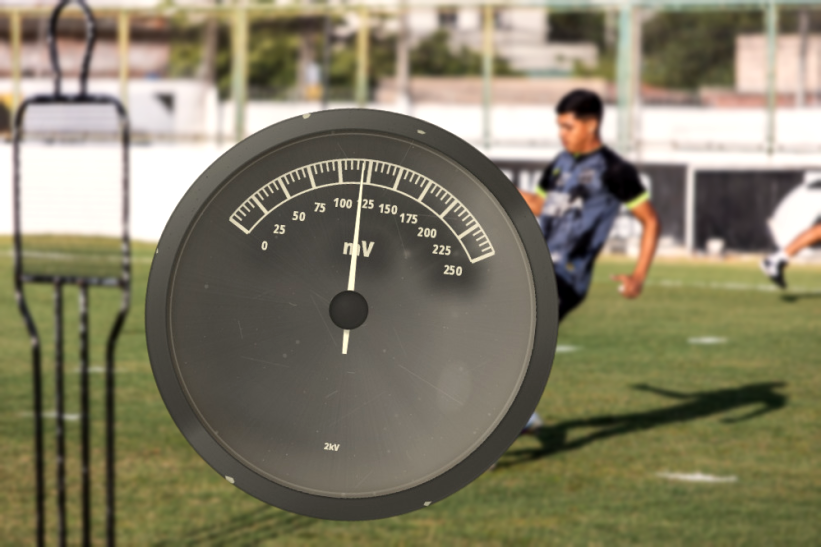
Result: 120 mV
